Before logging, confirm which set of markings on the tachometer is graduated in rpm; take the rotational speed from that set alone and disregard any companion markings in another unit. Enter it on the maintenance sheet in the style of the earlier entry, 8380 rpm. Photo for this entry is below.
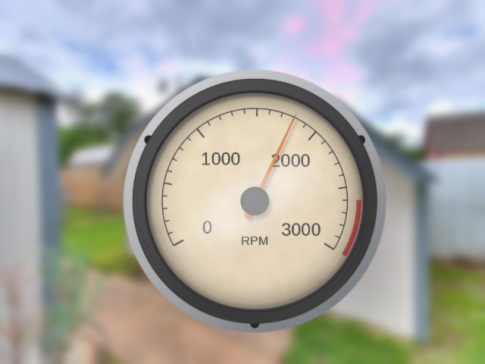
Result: 1800 rpm
